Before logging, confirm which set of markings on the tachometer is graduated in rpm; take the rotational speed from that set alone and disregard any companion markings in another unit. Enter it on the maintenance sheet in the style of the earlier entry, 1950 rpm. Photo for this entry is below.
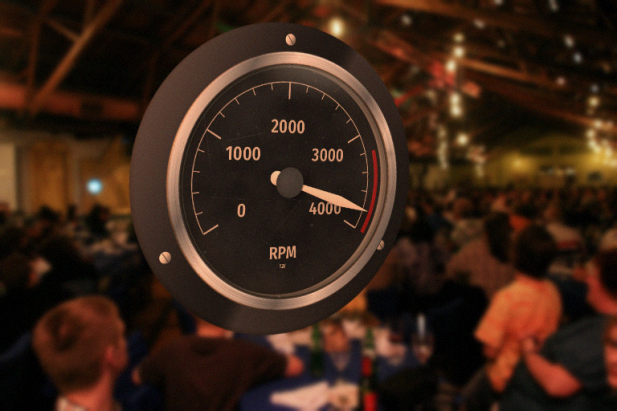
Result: 3800 rpm
